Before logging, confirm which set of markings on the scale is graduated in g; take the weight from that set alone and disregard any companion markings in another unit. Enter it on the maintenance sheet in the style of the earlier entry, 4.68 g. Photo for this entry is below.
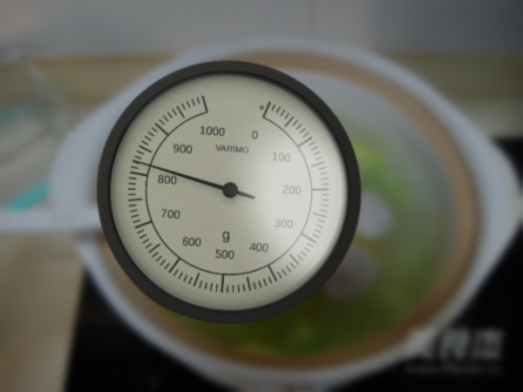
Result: 820 g
